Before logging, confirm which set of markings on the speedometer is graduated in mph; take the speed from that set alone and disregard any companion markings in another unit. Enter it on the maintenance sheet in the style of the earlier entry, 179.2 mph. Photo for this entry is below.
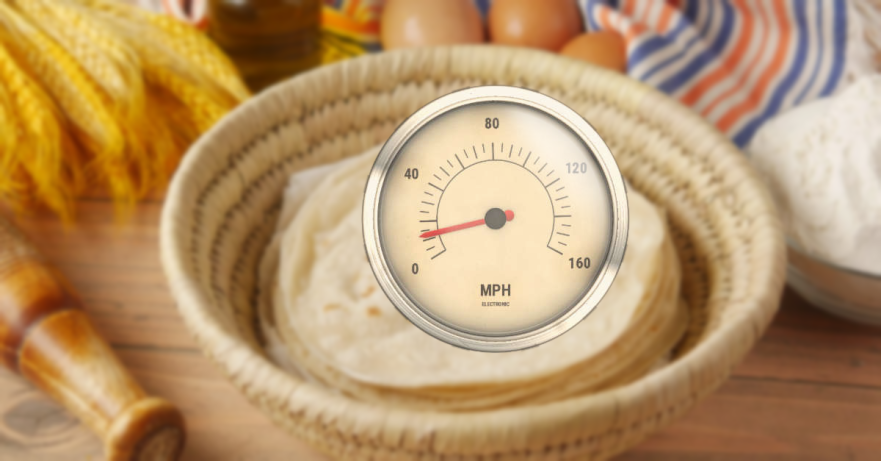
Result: 12.5 mph
